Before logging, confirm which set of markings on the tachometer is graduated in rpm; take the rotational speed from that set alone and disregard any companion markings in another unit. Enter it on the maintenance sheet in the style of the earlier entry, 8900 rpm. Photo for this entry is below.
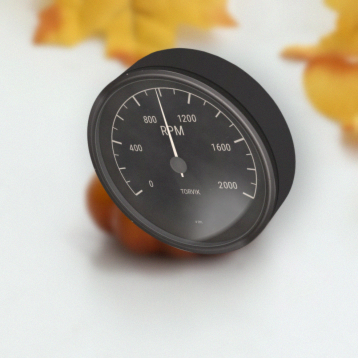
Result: 1000 rpm
